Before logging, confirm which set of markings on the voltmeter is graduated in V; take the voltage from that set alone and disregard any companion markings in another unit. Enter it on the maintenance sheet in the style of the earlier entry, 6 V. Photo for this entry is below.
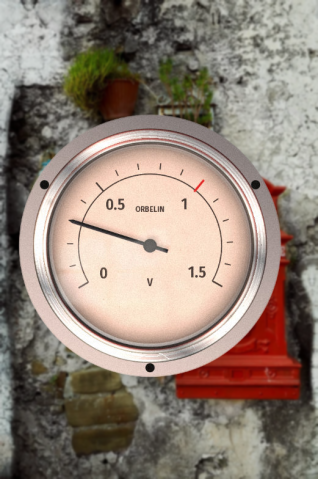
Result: 0.3 V
